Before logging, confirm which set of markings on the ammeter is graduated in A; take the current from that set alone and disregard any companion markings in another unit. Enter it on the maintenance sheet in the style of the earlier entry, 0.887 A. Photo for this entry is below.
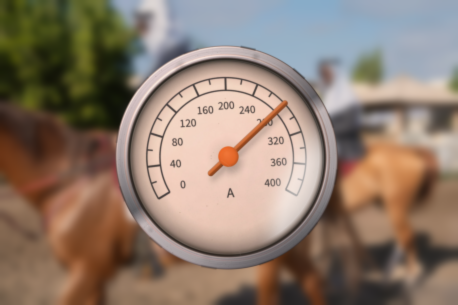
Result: 280 A
